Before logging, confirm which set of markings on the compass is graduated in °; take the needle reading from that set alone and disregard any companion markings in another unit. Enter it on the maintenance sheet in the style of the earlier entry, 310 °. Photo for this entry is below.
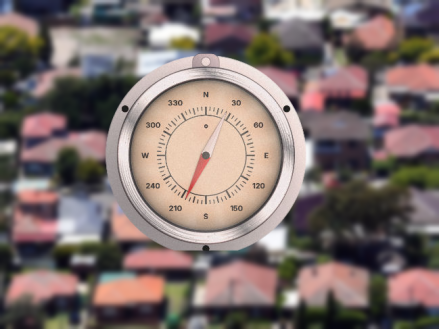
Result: 205 °
